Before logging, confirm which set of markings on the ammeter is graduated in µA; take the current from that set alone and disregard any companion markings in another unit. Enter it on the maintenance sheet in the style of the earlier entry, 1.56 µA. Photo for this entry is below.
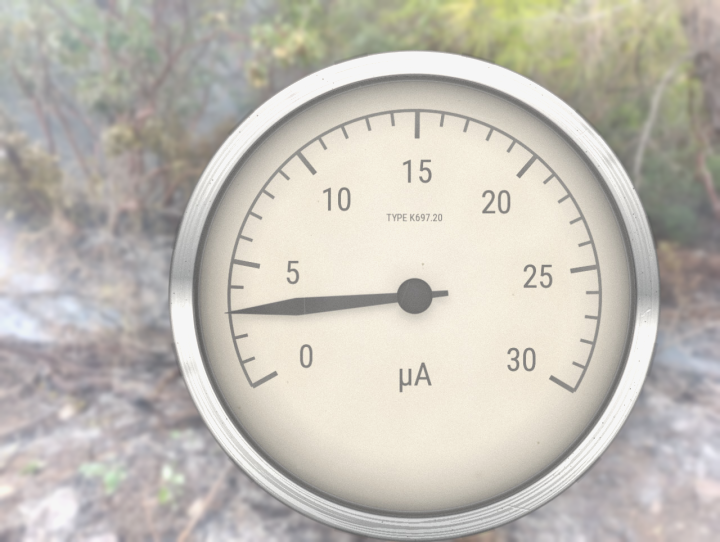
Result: 3 µA
